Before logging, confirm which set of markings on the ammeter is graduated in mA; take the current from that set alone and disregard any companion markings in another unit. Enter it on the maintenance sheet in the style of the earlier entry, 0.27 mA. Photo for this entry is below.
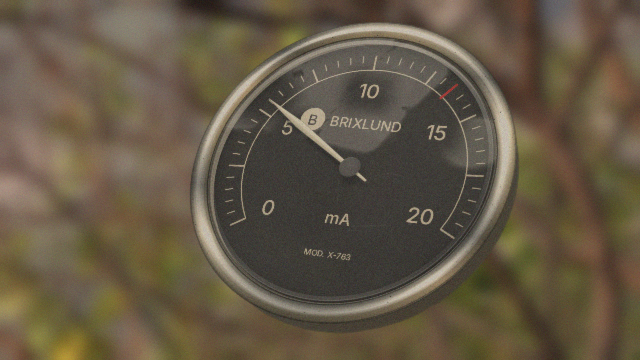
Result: 5.5 mA
